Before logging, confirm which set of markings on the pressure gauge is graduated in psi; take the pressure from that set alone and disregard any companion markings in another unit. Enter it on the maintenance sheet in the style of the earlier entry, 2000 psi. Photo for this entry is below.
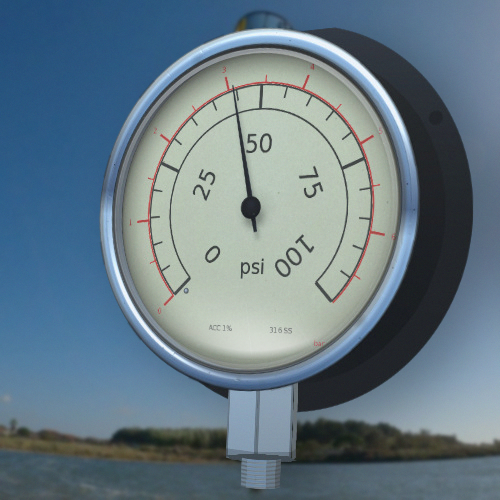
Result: 45 psi
